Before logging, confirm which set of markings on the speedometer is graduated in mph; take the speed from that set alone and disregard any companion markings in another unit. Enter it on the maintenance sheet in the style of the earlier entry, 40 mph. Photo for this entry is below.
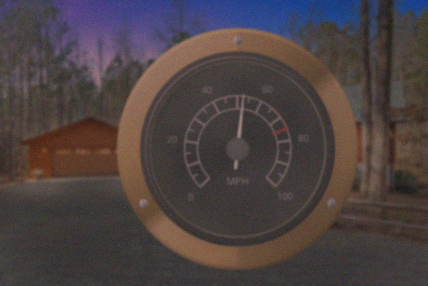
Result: 52.5 mph
